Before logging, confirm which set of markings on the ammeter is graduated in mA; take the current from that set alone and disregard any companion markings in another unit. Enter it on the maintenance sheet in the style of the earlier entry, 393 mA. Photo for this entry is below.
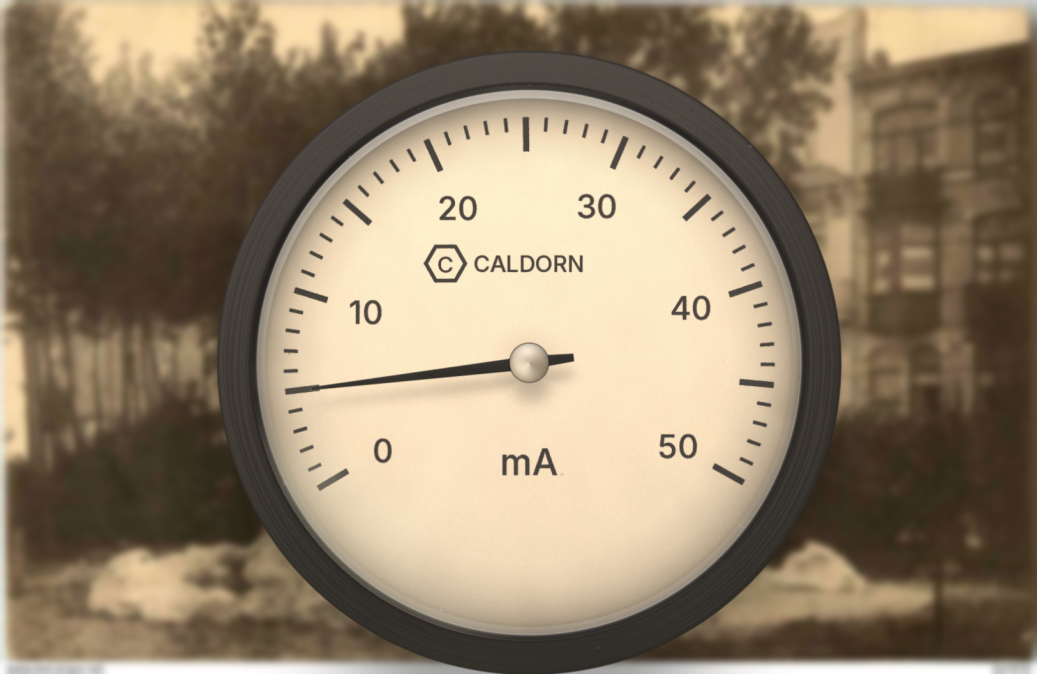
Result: 5 mA
